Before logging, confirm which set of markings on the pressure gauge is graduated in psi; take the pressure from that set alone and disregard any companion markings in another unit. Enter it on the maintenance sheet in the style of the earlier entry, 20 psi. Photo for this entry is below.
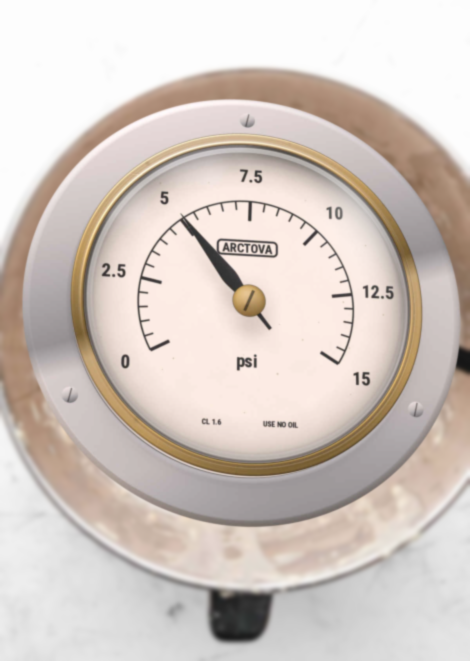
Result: 5 psi
